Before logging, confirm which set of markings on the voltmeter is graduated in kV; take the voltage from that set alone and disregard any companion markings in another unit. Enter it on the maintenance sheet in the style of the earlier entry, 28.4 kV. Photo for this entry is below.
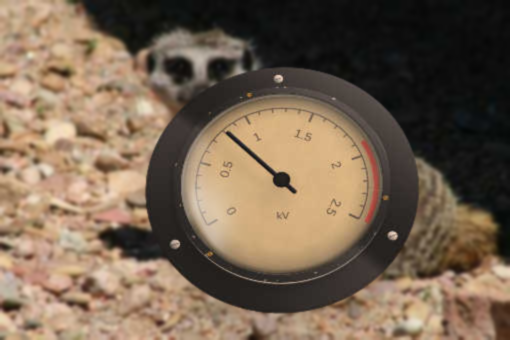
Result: 0.8 kV
